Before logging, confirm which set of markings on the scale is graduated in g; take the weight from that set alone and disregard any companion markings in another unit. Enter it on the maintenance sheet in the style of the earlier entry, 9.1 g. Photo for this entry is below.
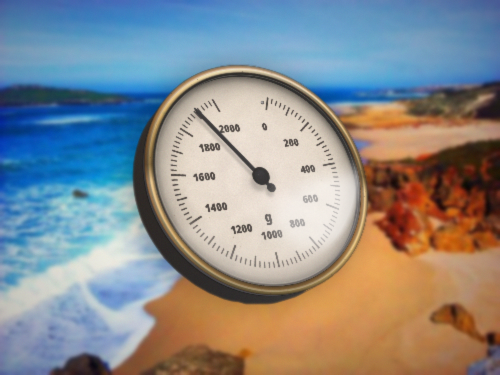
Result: 1900 g
